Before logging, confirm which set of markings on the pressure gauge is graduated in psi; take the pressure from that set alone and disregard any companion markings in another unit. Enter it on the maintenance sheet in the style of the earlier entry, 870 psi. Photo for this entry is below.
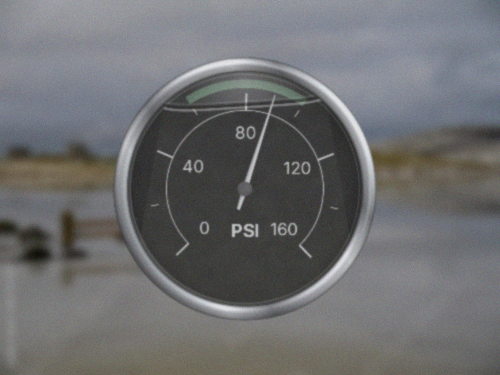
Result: 90 psi
